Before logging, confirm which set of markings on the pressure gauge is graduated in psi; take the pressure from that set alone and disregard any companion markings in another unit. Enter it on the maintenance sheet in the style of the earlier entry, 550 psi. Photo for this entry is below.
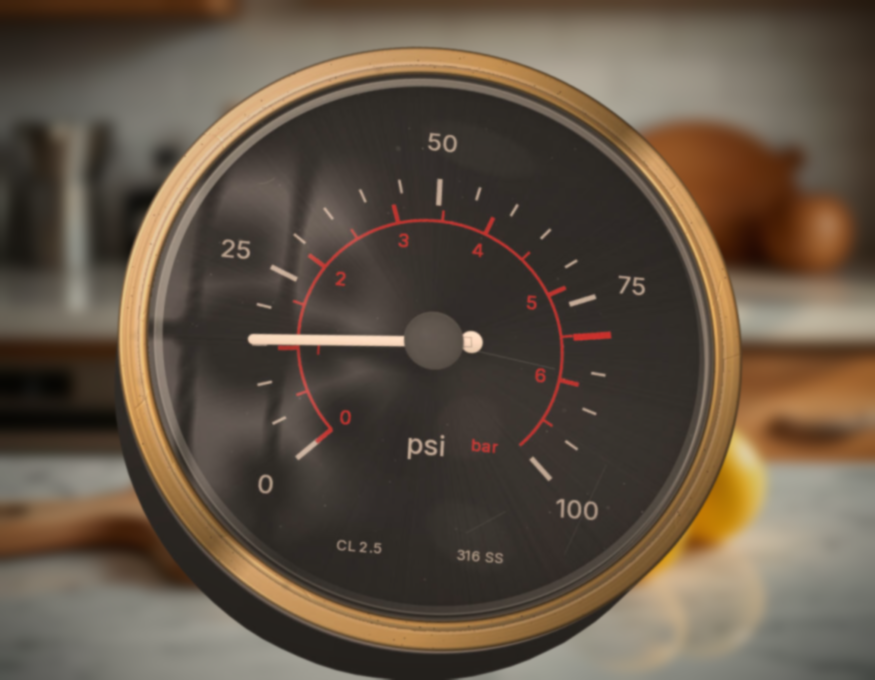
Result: 15 psi
